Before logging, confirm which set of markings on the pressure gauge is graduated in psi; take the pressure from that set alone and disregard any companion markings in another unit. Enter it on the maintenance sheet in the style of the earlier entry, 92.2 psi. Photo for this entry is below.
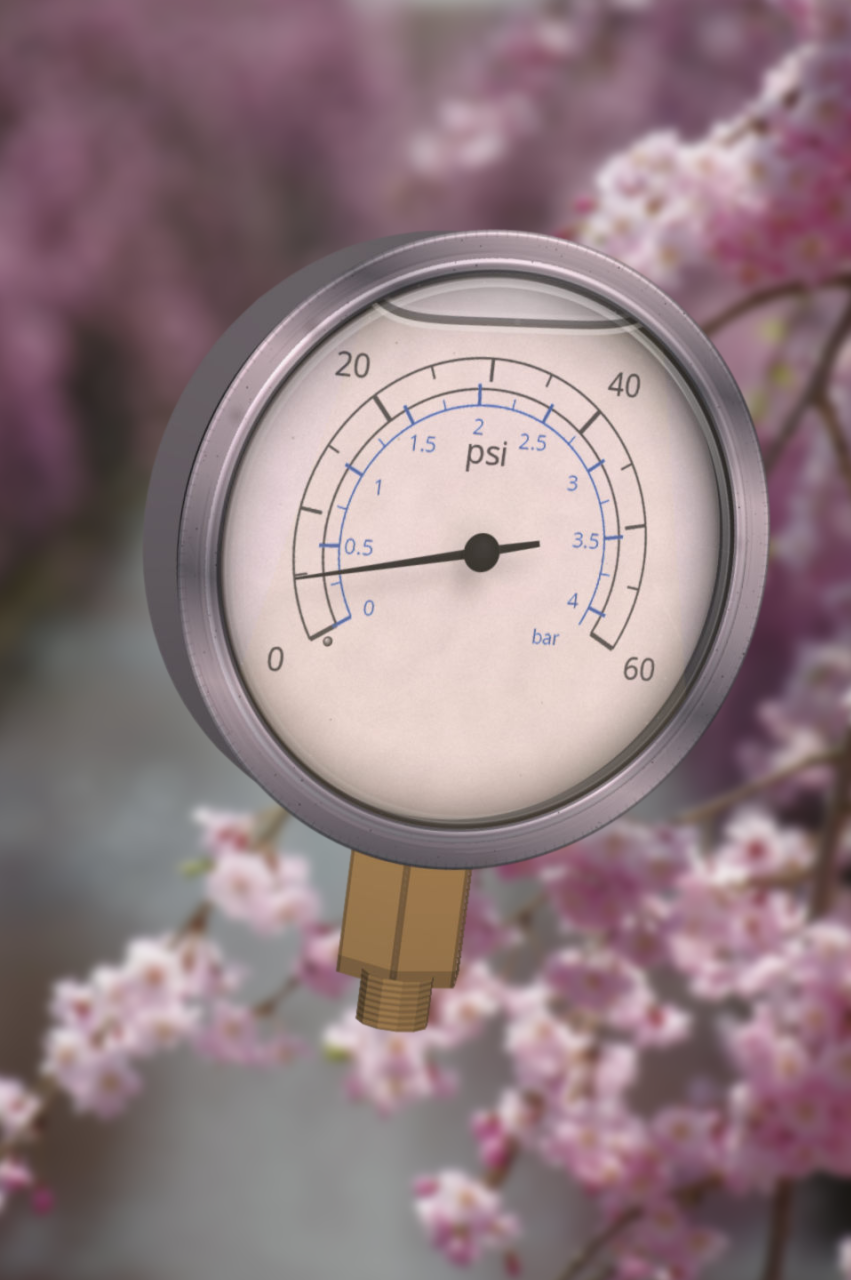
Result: 5 psi
